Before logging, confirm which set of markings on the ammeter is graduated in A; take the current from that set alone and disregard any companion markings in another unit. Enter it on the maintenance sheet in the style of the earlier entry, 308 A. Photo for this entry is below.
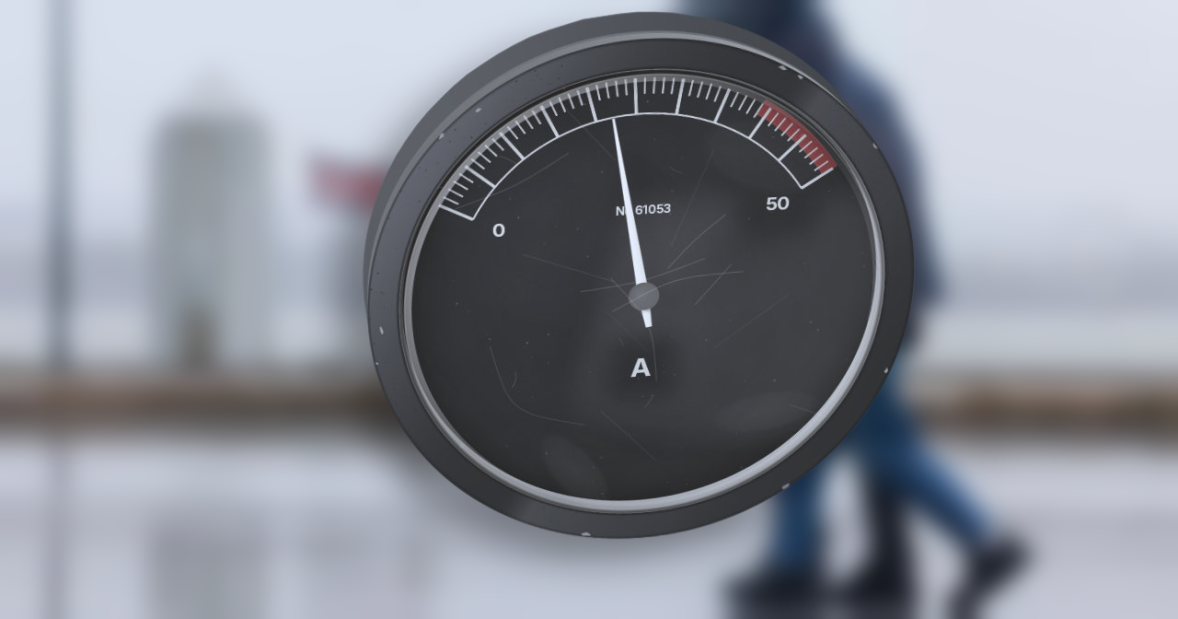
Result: 22 A
